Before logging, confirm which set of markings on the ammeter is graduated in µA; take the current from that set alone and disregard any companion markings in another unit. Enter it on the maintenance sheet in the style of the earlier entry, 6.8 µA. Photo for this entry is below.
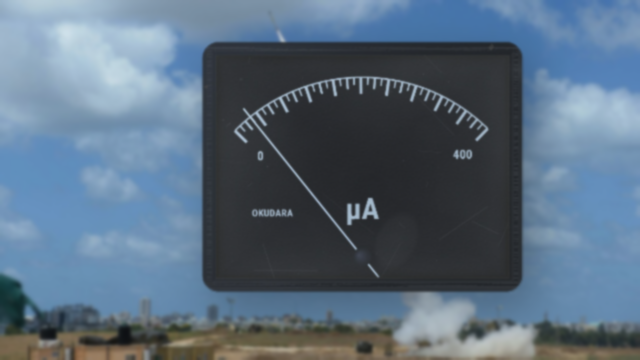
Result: 30 µA
